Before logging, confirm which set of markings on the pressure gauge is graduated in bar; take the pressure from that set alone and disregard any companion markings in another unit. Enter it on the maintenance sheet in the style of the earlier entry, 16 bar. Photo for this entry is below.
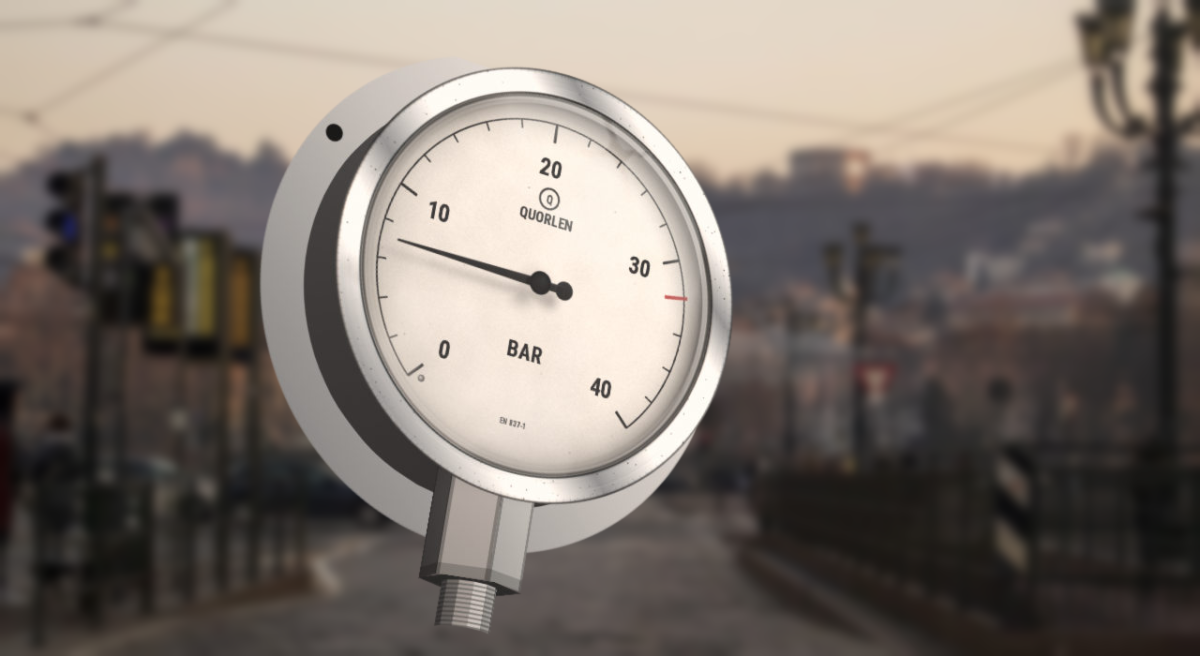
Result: 7 bar
